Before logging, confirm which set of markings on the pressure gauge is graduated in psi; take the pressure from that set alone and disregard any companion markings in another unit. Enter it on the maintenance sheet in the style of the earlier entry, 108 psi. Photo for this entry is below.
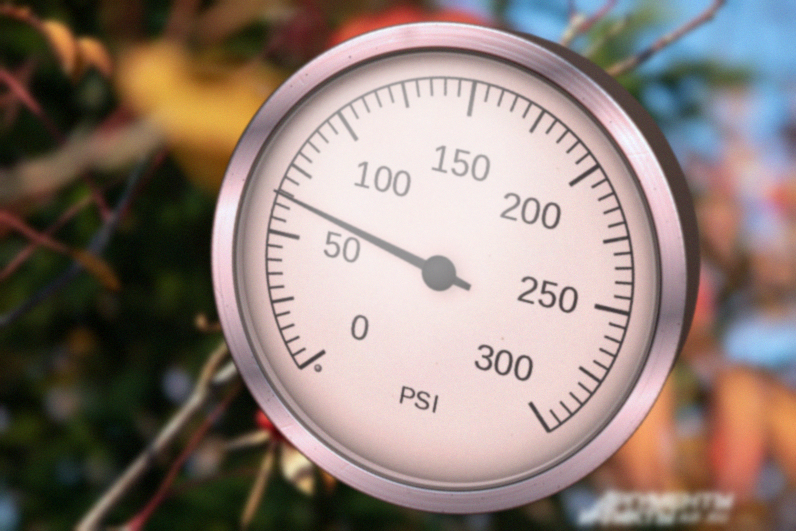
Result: 65 psi
